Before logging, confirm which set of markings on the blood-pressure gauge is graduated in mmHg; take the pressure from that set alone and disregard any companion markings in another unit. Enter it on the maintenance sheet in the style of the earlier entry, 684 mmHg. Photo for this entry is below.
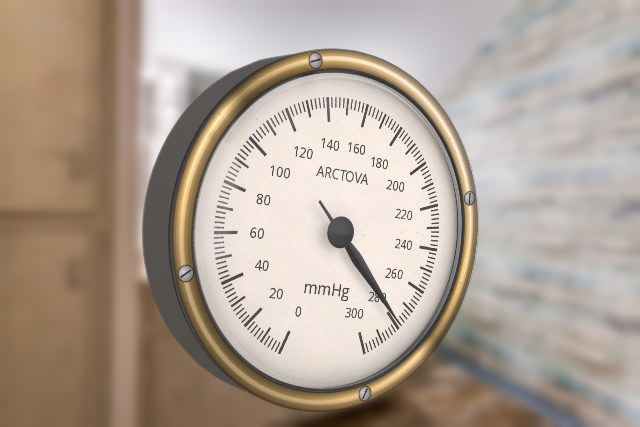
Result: 280 mmHg
